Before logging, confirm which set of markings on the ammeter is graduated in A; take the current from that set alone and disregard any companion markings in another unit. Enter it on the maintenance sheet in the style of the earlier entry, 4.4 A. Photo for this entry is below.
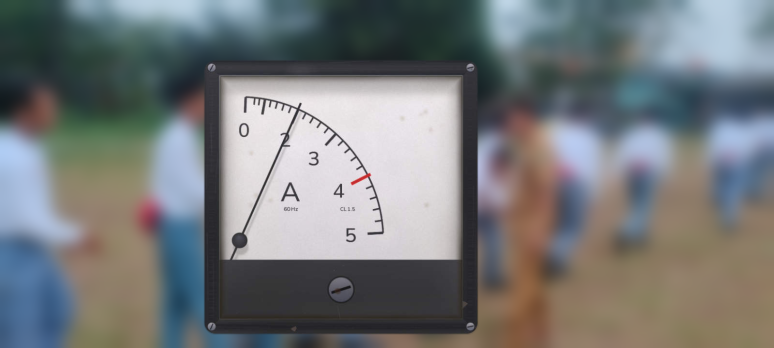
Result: 2 A
